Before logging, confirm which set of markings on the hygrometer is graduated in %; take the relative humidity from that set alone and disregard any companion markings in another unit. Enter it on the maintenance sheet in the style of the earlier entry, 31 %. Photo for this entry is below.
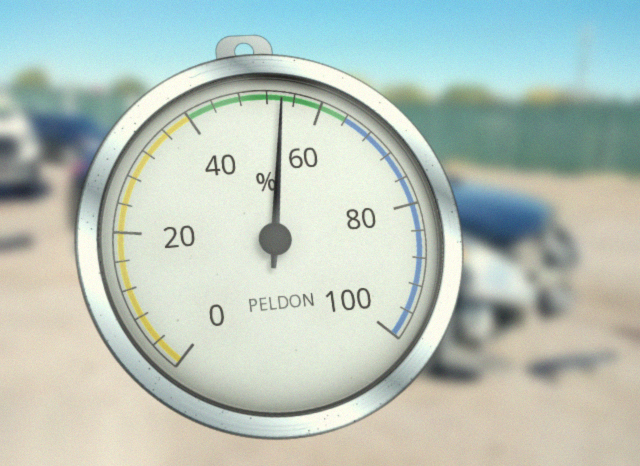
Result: 54 %
